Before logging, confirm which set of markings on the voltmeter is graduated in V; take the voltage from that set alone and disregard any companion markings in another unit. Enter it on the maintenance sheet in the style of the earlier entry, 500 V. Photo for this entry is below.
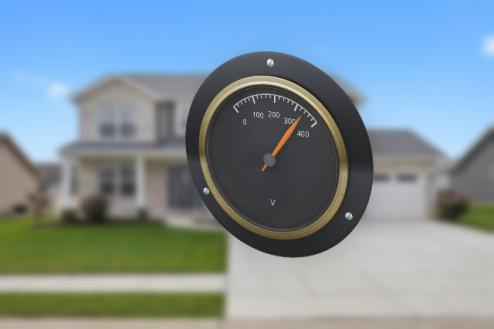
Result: 340 V
